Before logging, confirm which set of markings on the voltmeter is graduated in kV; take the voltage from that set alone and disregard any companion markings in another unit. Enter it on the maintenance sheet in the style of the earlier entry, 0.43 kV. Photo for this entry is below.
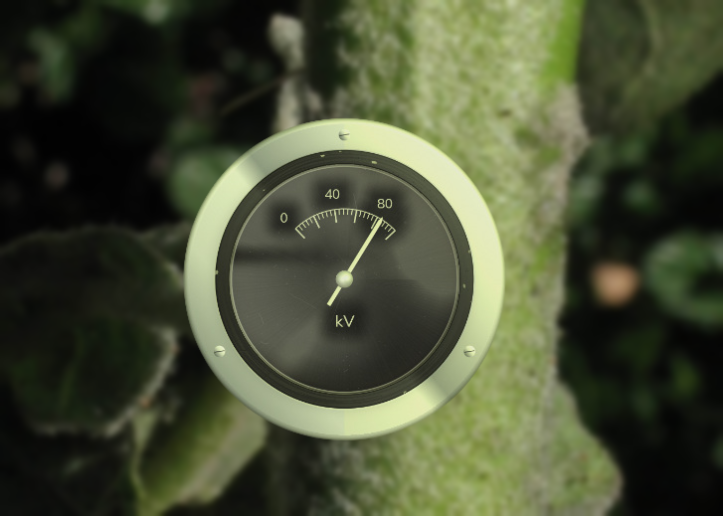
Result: 84 kV
